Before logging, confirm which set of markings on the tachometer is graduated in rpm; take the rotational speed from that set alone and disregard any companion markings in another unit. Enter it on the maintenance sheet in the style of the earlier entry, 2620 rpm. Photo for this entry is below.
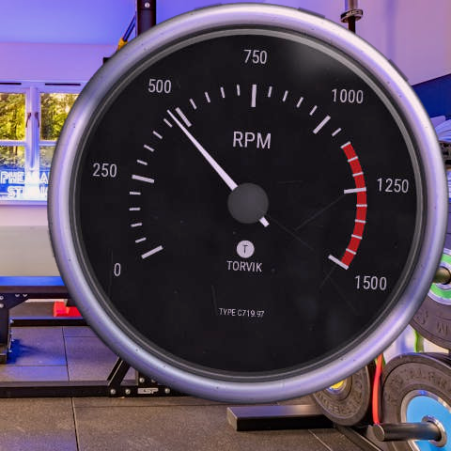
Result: 475 rpm
